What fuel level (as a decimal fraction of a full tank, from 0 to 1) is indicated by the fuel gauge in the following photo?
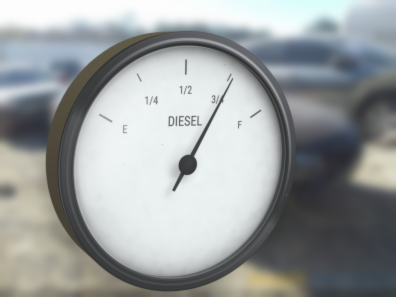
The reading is 0.75
